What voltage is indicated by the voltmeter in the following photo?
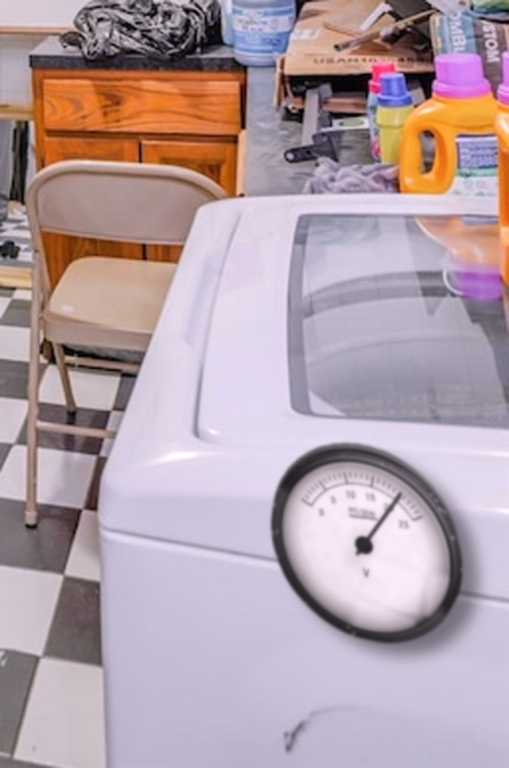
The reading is 20 V
